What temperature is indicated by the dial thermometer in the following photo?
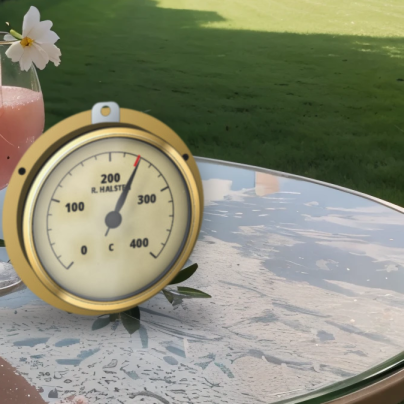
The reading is 240 °C
